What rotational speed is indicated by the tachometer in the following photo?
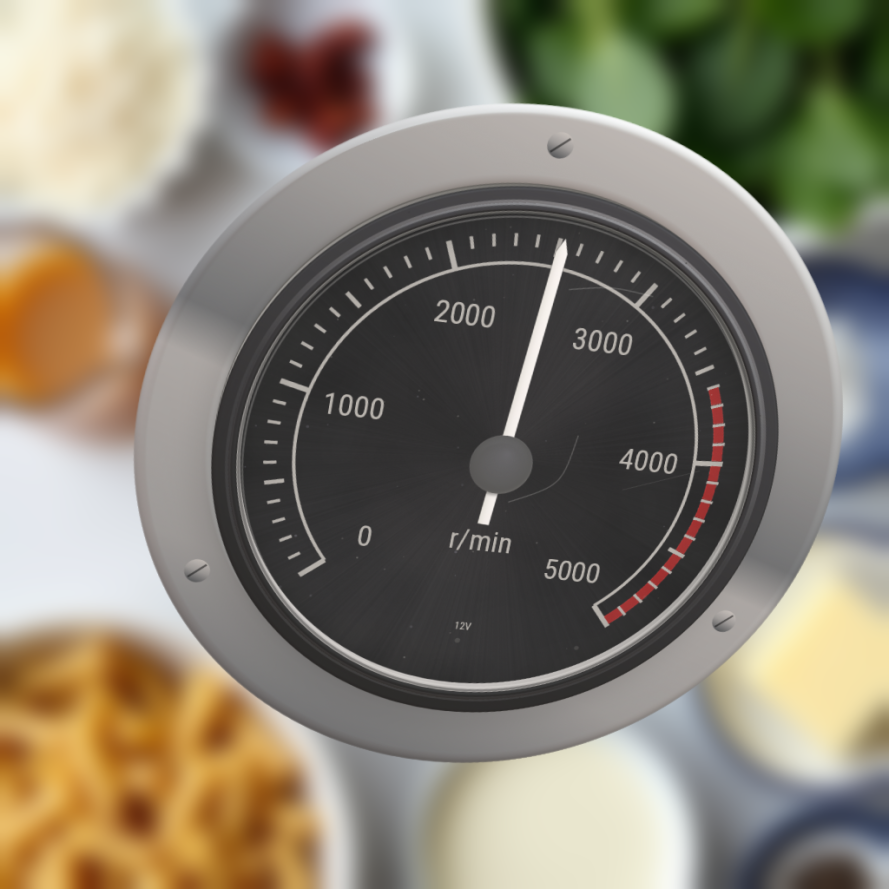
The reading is 2500 rpm
